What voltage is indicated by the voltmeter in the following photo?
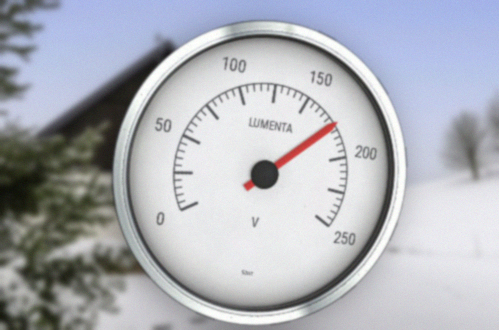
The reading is 175 V
